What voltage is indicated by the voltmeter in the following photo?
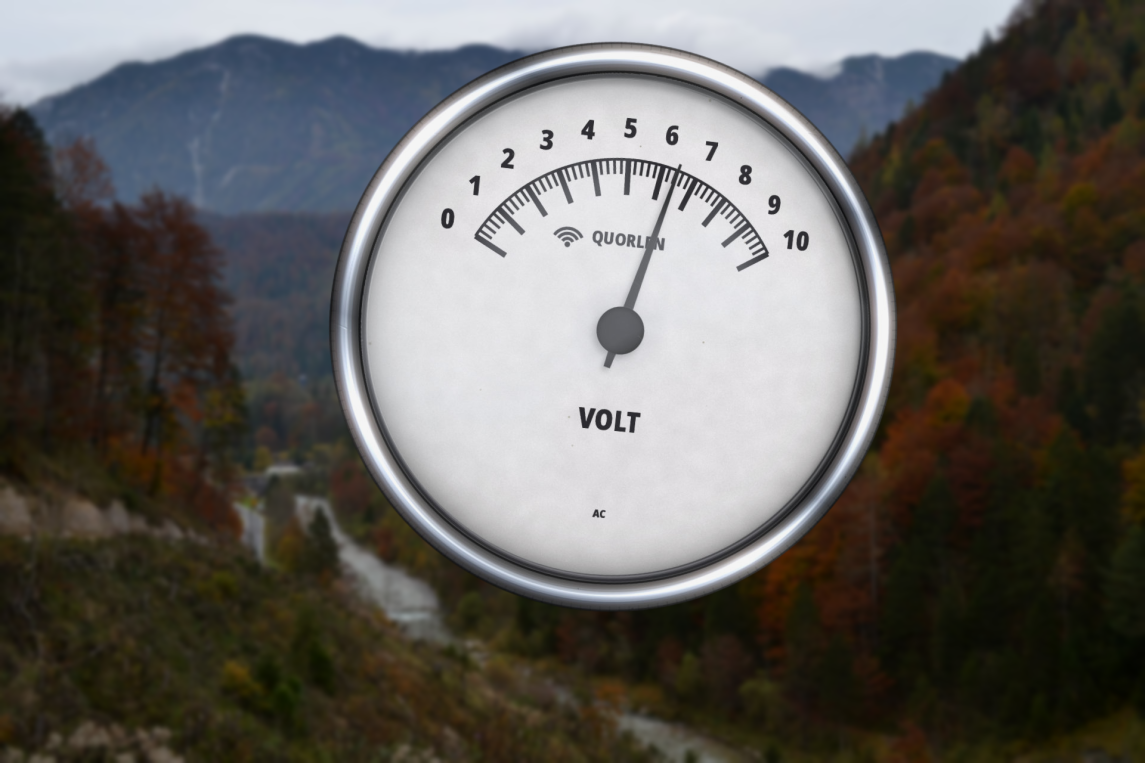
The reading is 6.4 V
